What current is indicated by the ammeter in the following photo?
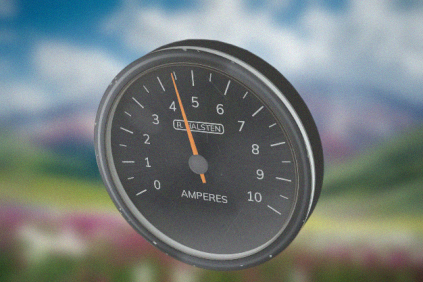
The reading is 4.5 A
